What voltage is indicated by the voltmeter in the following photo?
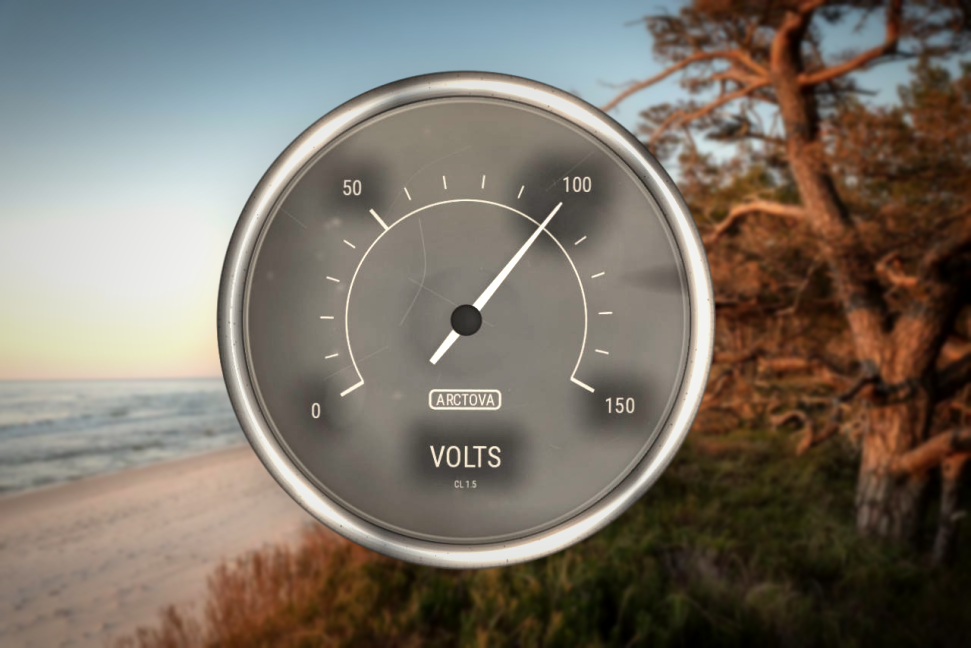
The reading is 100 V
